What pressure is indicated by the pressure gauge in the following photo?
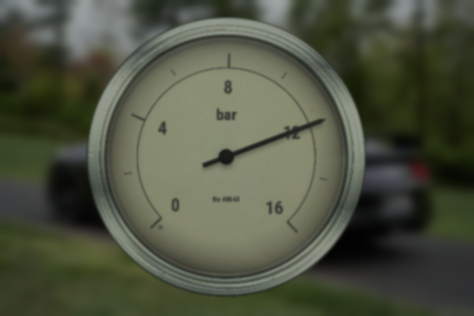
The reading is 12 bar
